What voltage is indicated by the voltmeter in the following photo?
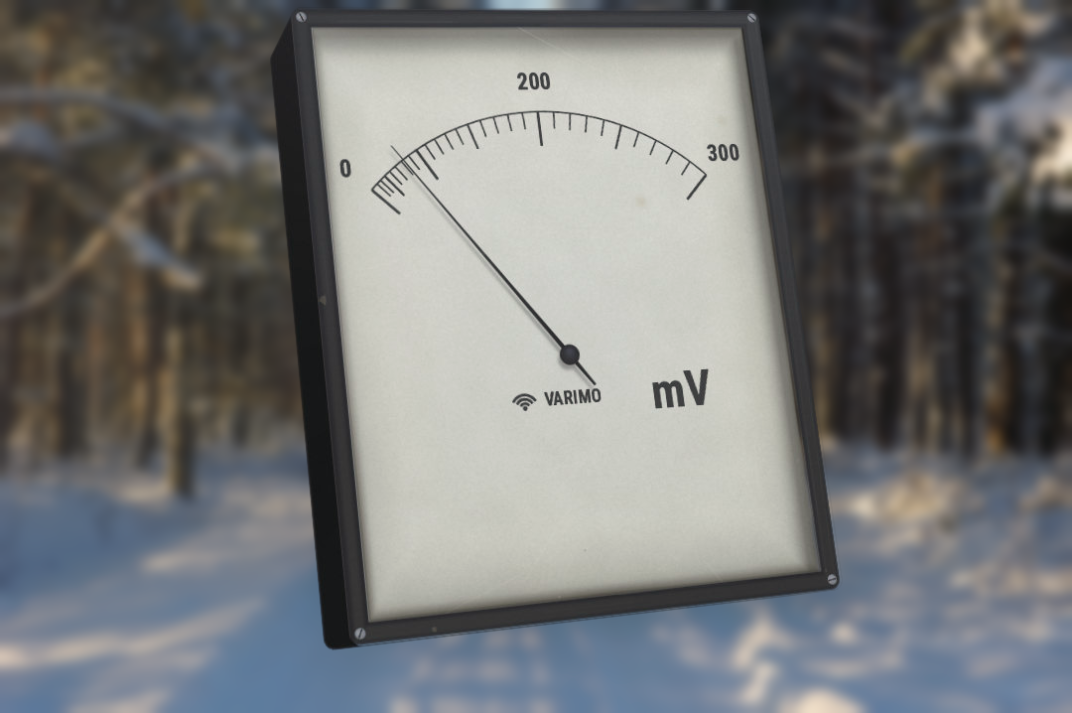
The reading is 80 mV
